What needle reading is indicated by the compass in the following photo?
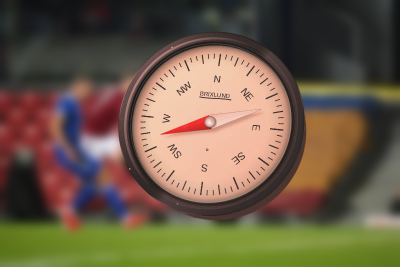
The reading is 250 °
